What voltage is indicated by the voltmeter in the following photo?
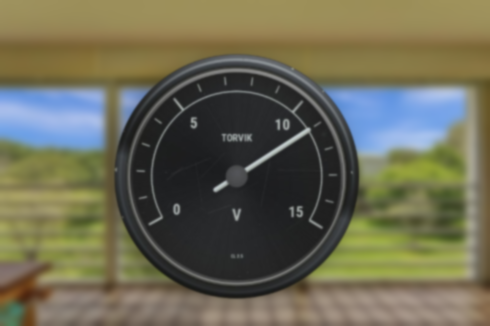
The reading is 11 V
